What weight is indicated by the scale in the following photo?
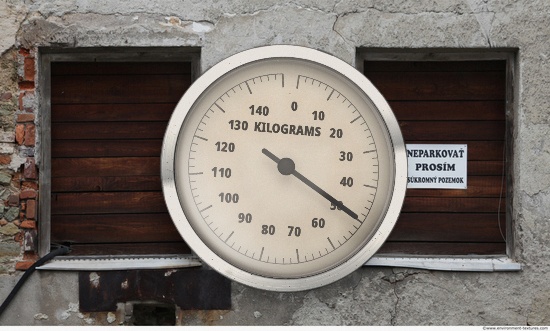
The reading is 50 kg
